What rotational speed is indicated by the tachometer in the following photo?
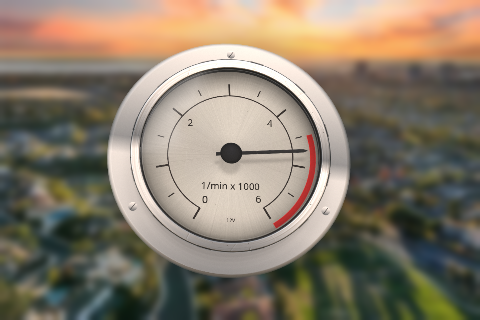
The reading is 4750 rpm
